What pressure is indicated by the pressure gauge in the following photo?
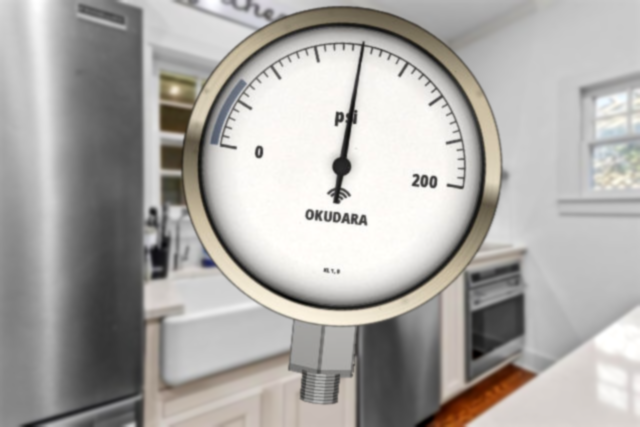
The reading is 100 psi
